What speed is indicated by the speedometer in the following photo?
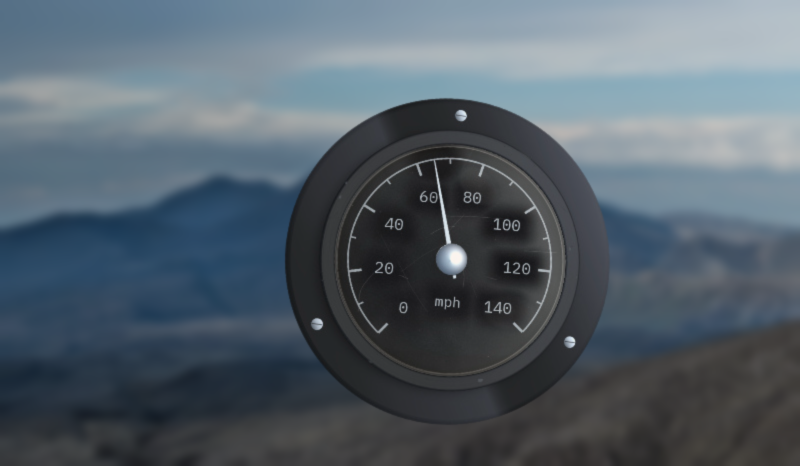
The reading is 65 mph
